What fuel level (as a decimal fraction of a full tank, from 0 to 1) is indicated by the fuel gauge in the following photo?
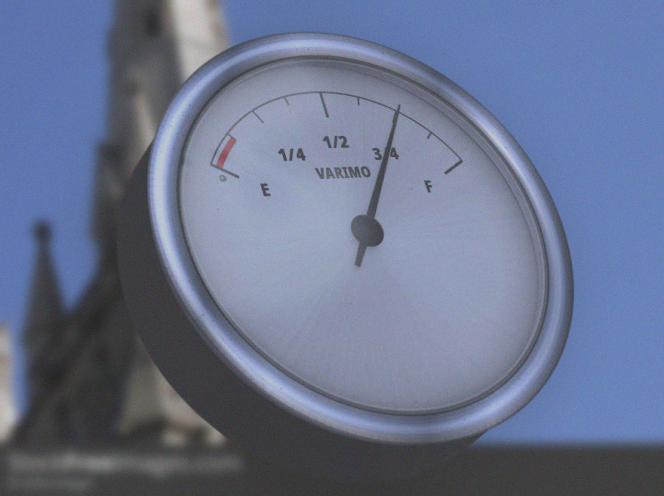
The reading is 0.75
